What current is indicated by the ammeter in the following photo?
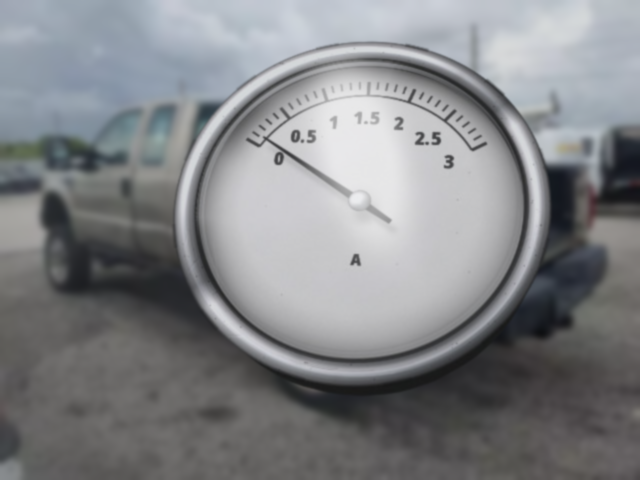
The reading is 0.1 A
